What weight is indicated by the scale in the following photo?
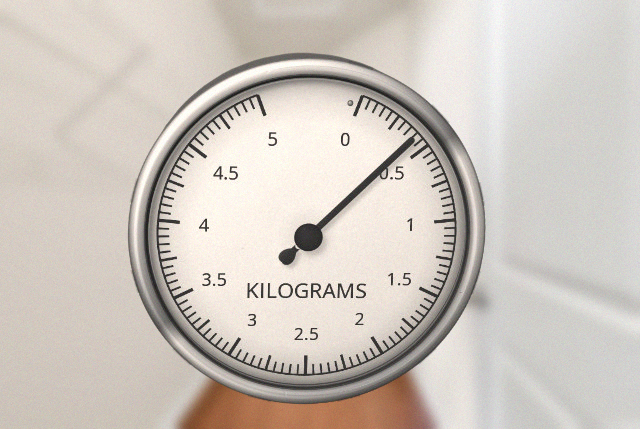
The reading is 0.4 kg
